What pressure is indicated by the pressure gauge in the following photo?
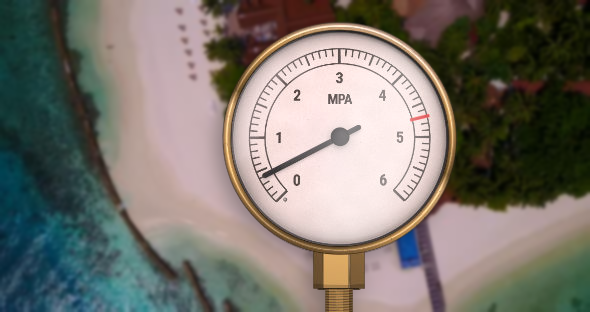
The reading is 0.4 MPa
